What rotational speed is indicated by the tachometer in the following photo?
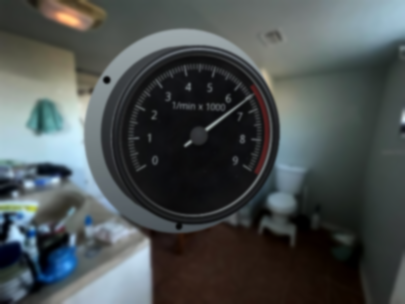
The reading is 6500 rpm
